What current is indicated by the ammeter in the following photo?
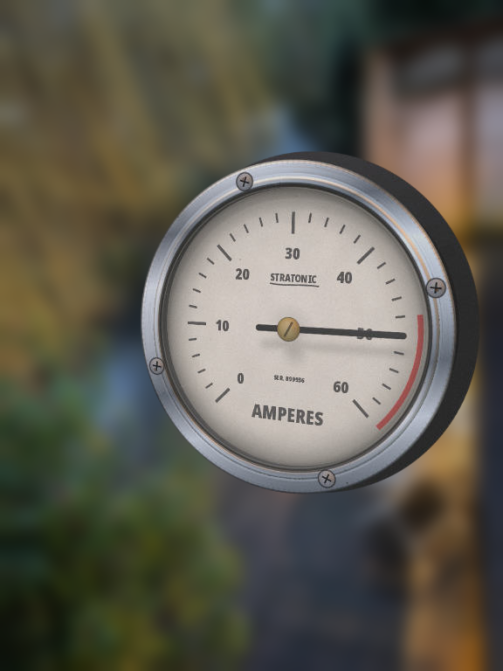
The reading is 50 A
